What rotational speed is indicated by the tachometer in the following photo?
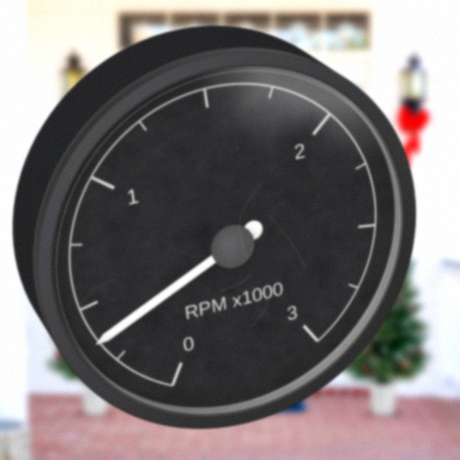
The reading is 375 rpm
